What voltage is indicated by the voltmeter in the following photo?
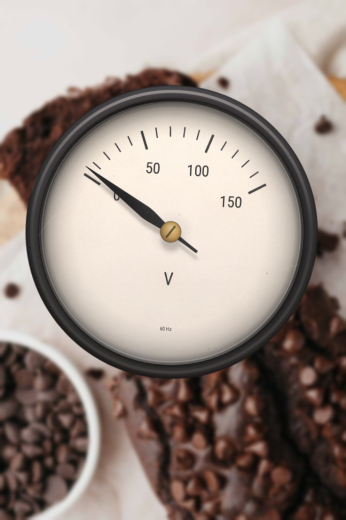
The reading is 5 V
